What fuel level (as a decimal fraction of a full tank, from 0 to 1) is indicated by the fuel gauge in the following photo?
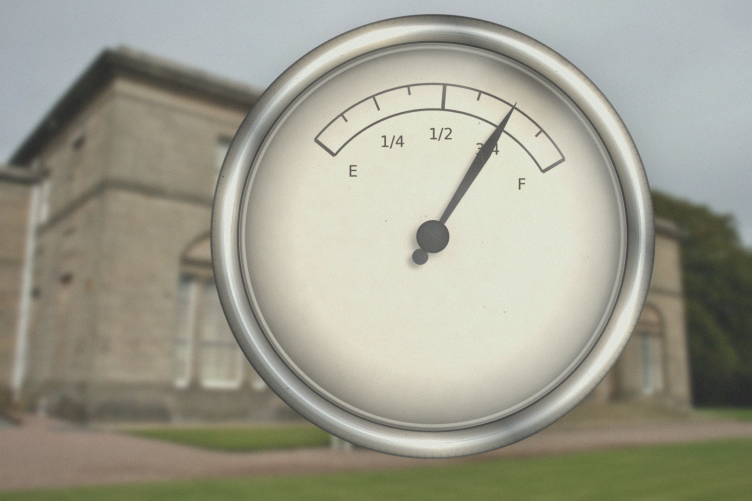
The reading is 0.75
